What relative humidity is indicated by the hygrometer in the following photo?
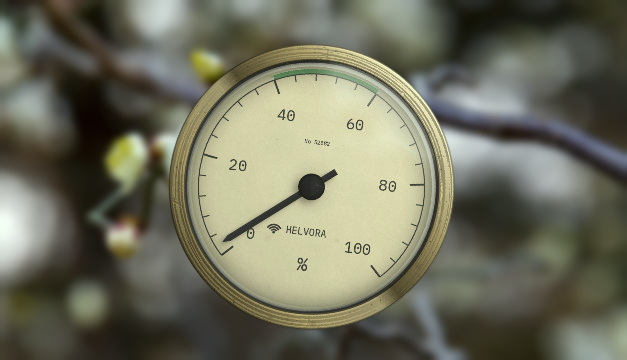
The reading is 2 %
